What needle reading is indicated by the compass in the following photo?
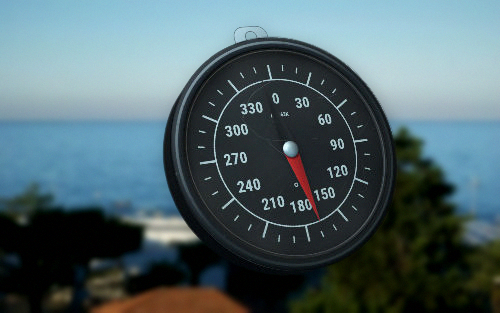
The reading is 170 °
